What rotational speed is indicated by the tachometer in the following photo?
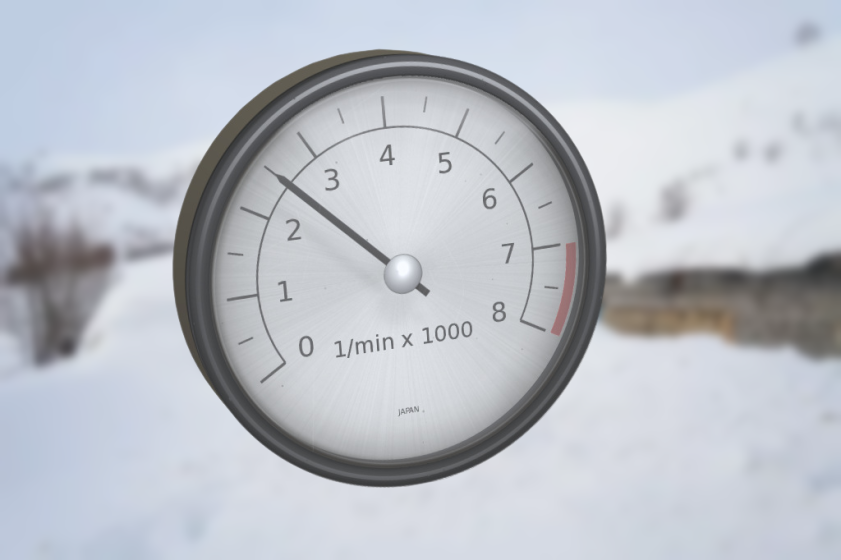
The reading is 2500 rpm
